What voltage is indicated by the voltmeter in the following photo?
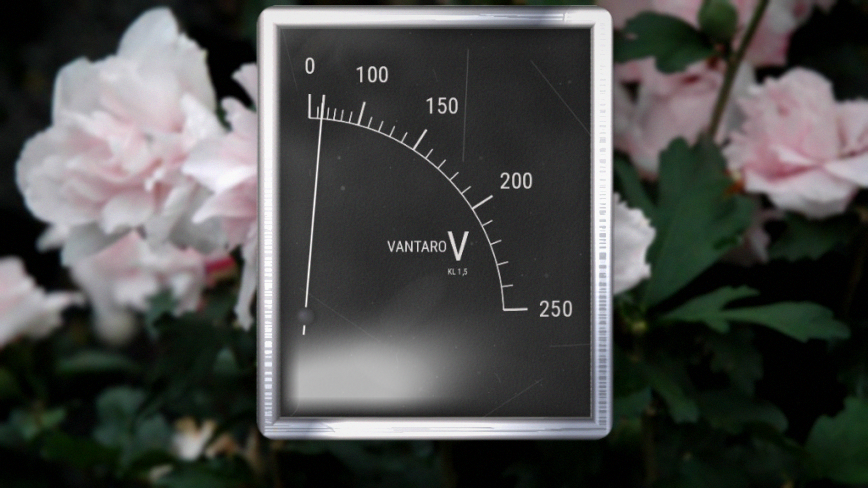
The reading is 50 V
